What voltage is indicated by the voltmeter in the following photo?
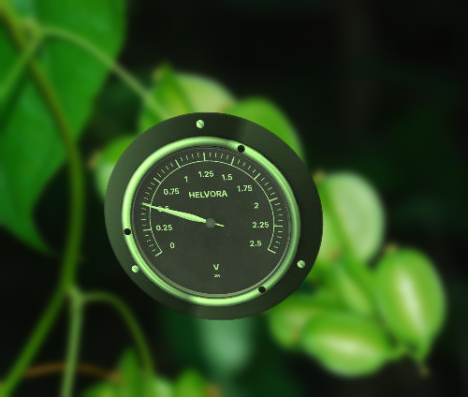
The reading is 0.5 V
